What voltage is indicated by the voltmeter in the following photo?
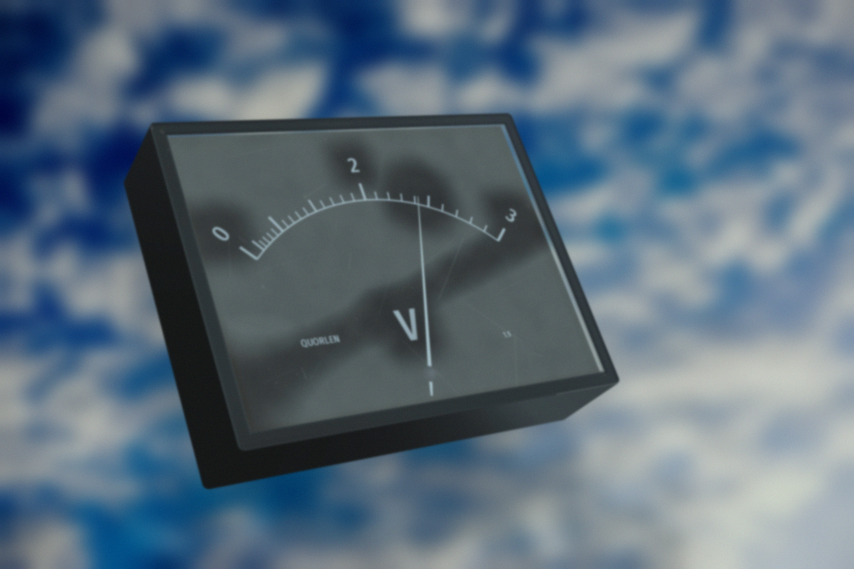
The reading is 2.4 V
